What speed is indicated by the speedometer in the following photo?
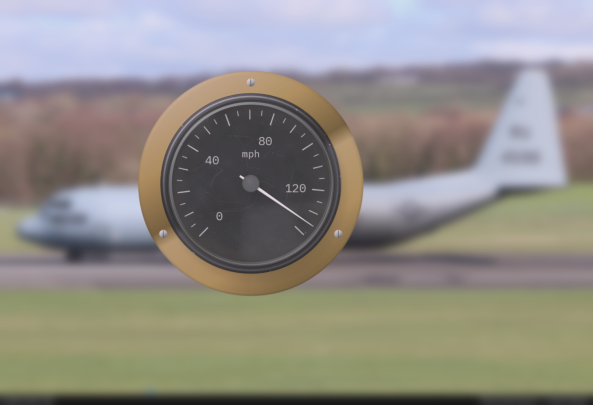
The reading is 135 mph
